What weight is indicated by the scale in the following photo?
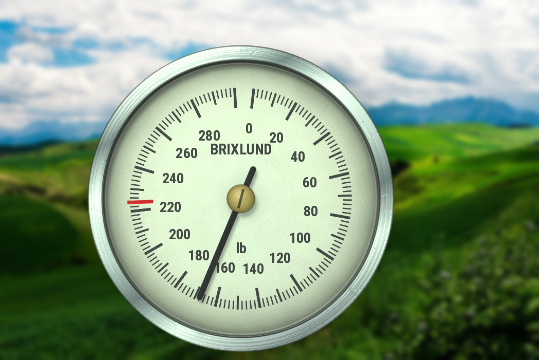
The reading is 168 lb
